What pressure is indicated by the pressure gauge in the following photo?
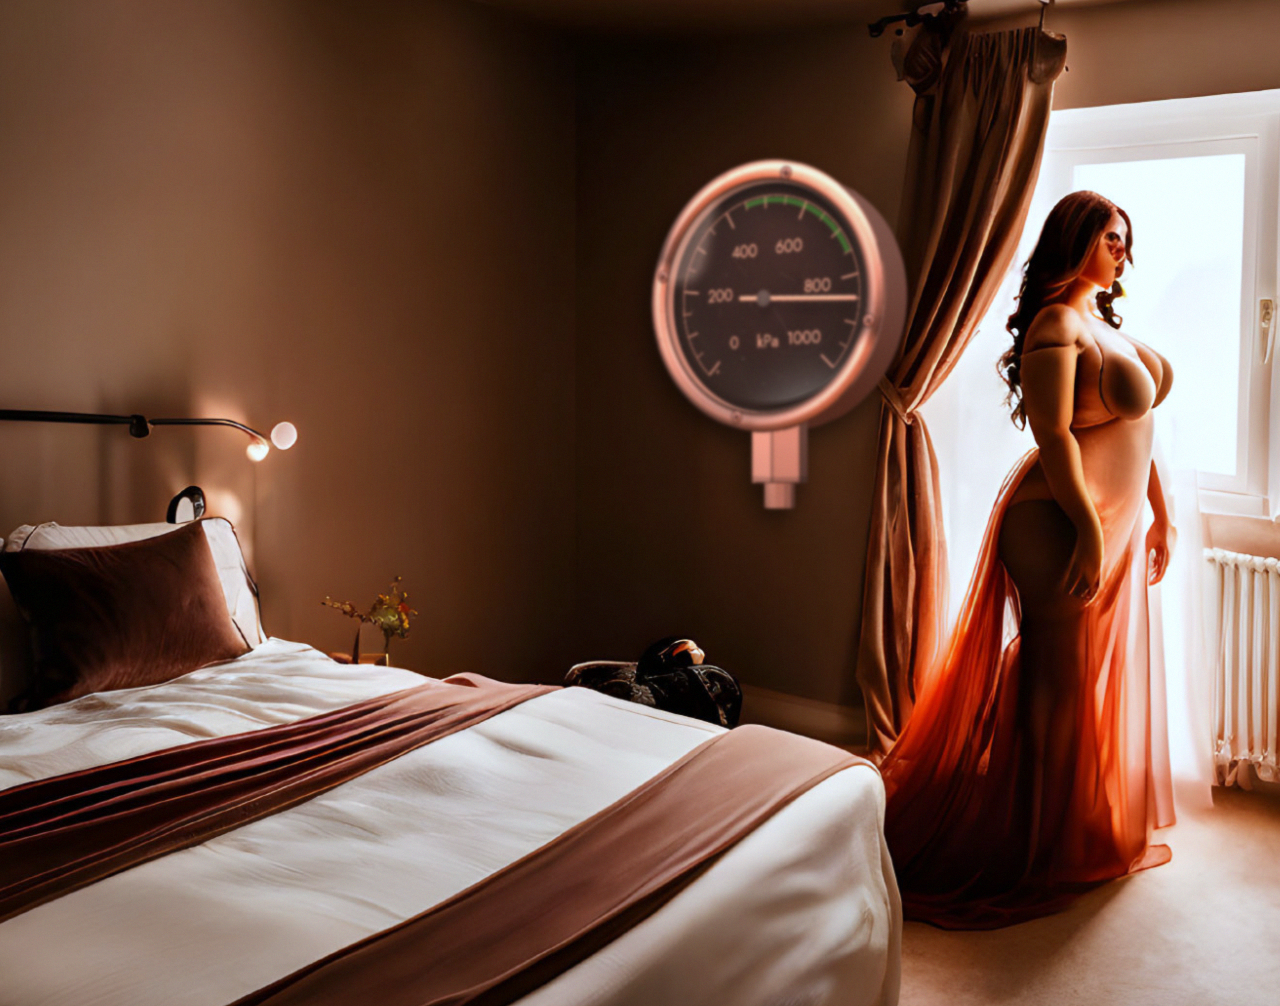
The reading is 850 kPa
